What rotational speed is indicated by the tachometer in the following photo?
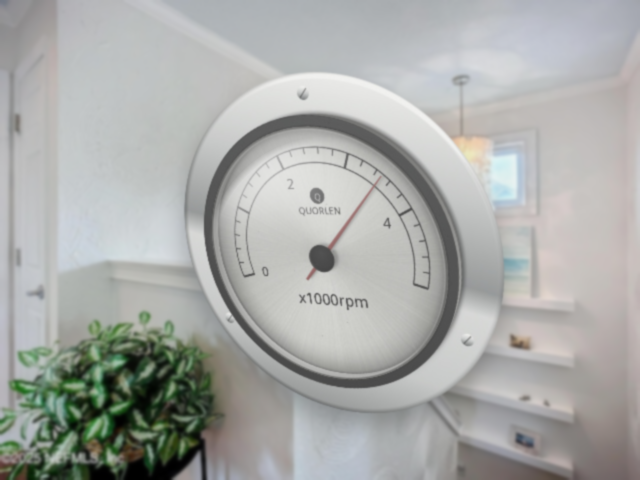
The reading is 3500 rpm
